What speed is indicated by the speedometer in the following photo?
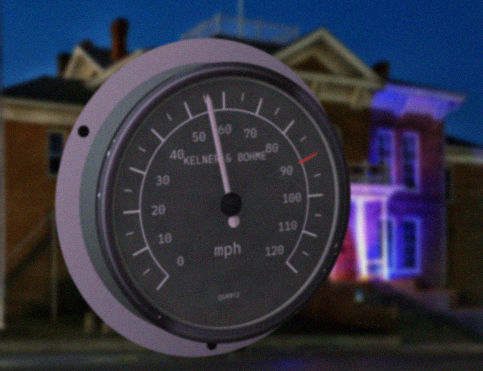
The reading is 55 mph
